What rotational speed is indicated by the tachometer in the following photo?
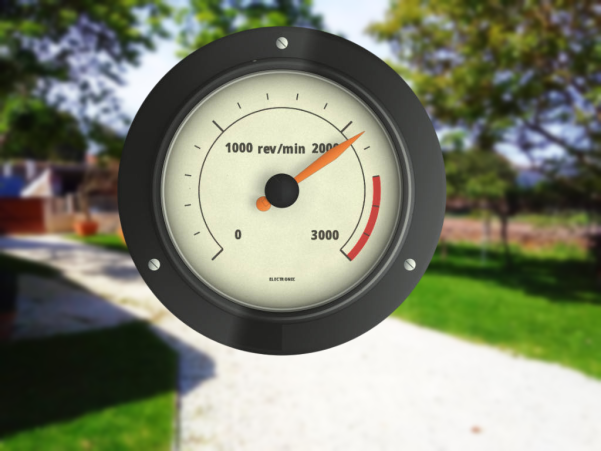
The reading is 2100 rpm
